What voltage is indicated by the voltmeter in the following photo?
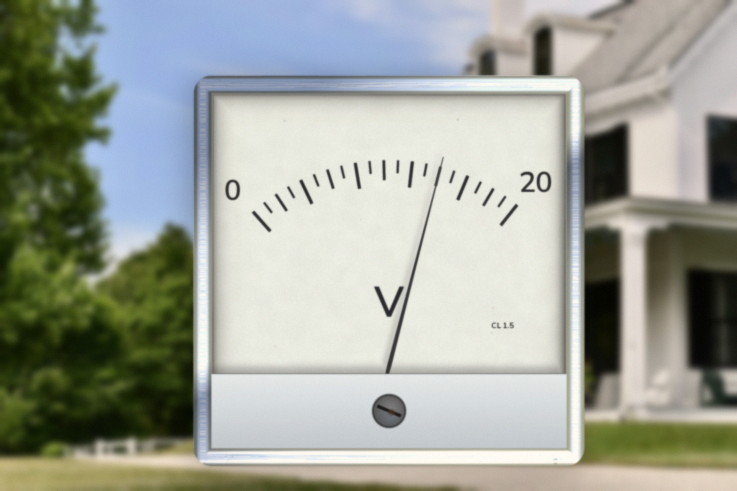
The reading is 14 V
